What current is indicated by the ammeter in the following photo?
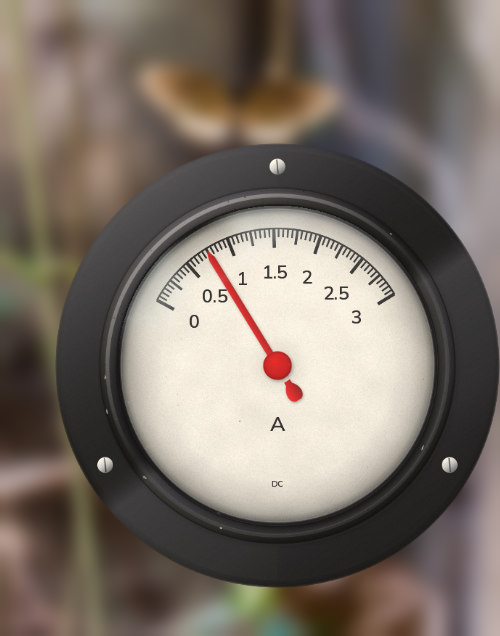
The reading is 0.75 A
